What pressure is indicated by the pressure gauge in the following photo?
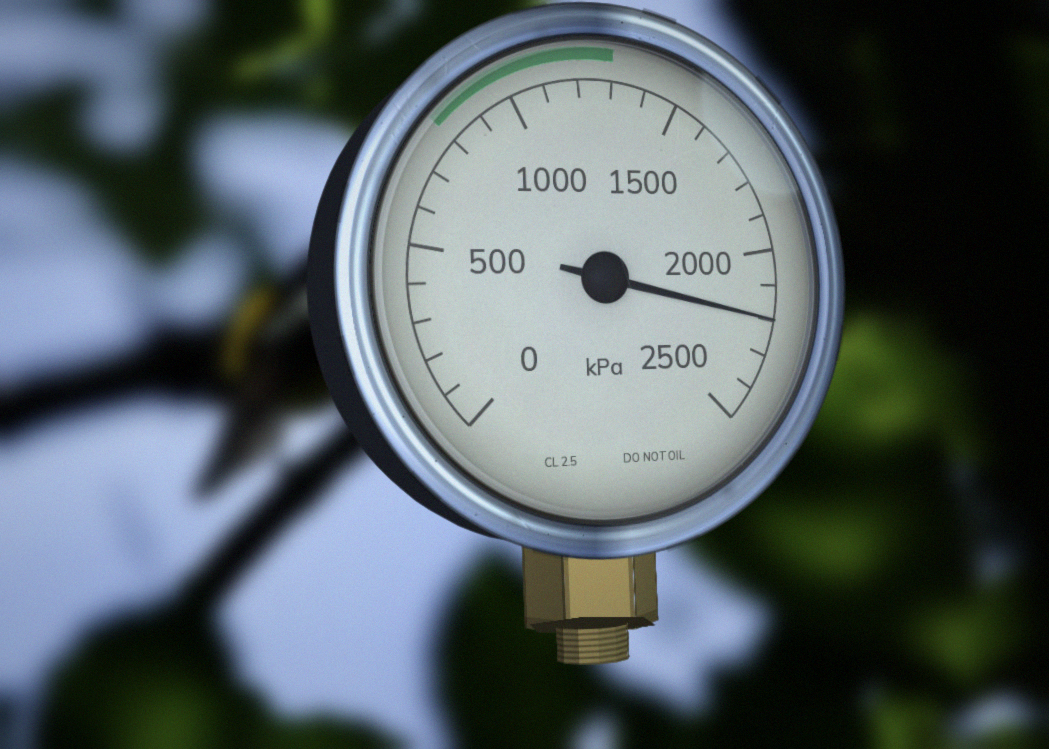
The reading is 2200 kPa
